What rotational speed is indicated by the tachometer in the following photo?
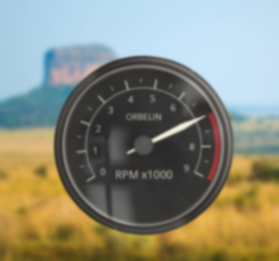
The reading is 7000 rpm
